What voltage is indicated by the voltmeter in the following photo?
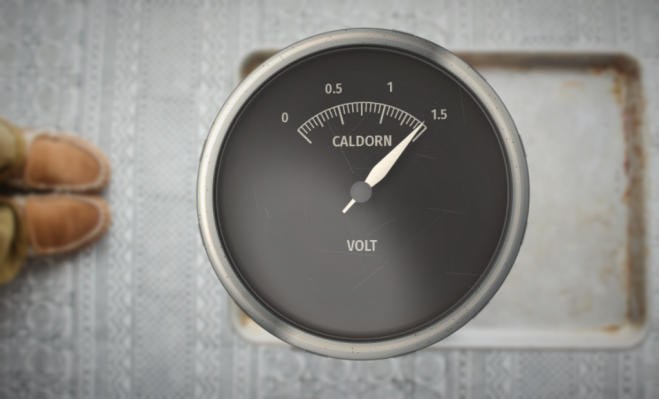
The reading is 1.45 V
